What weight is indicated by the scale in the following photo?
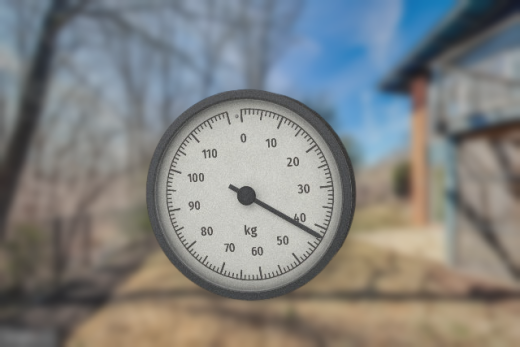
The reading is 42 kg
